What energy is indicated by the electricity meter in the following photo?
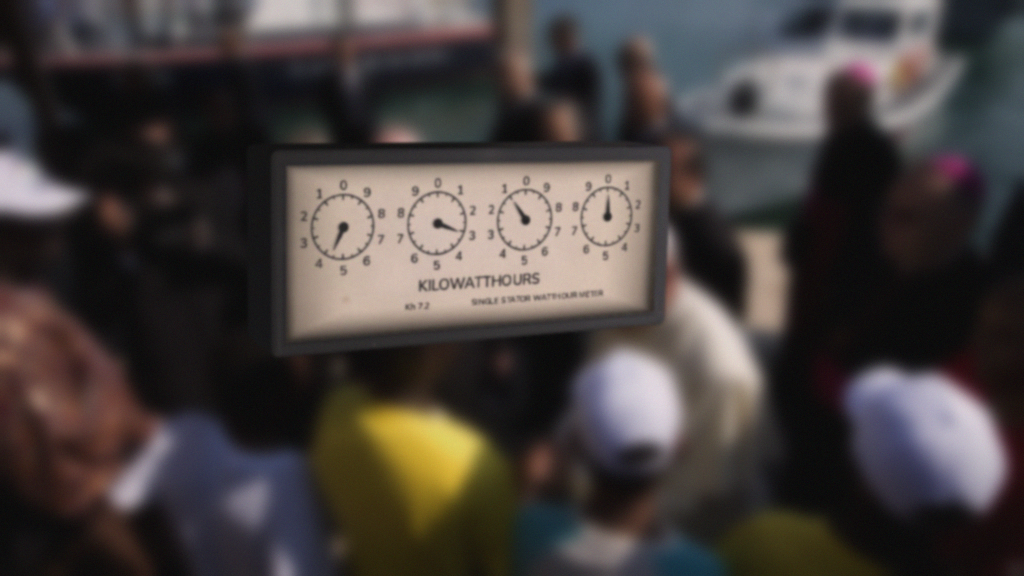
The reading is 4310 kWh
